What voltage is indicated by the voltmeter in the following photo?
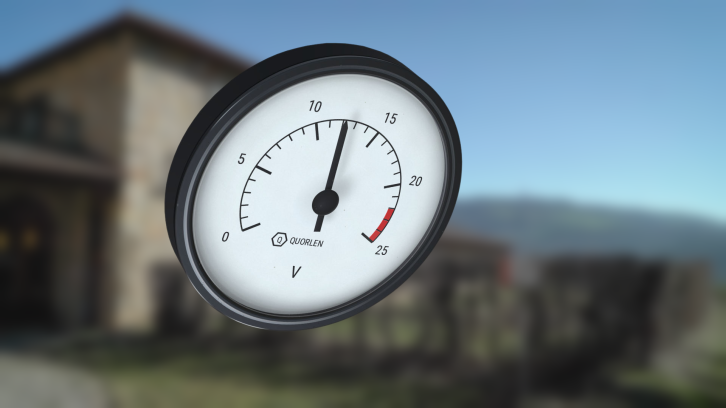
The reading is 12 V
